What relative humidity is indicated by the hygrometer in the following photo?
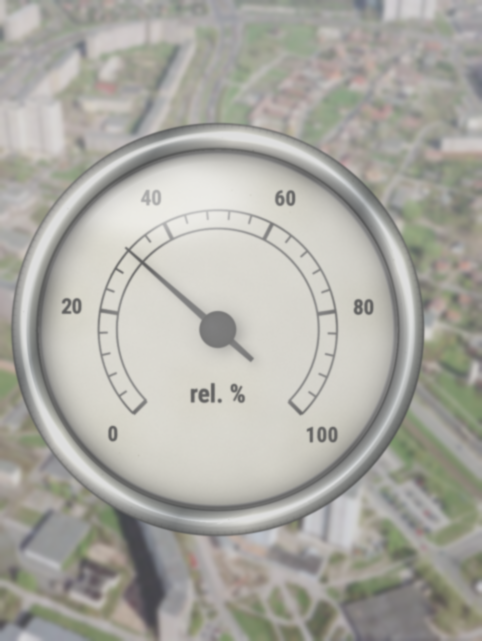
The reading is 32 %
